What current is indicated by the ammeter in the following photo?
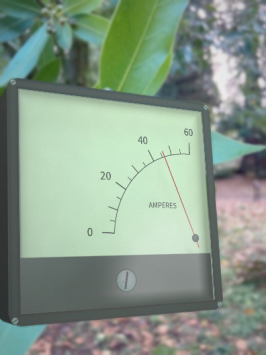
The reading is 45 A
